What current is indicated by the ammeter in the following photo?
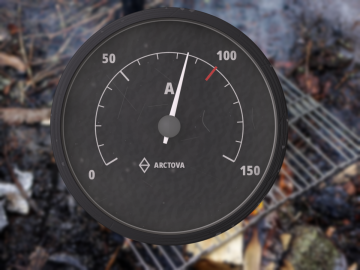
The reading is 85 A
